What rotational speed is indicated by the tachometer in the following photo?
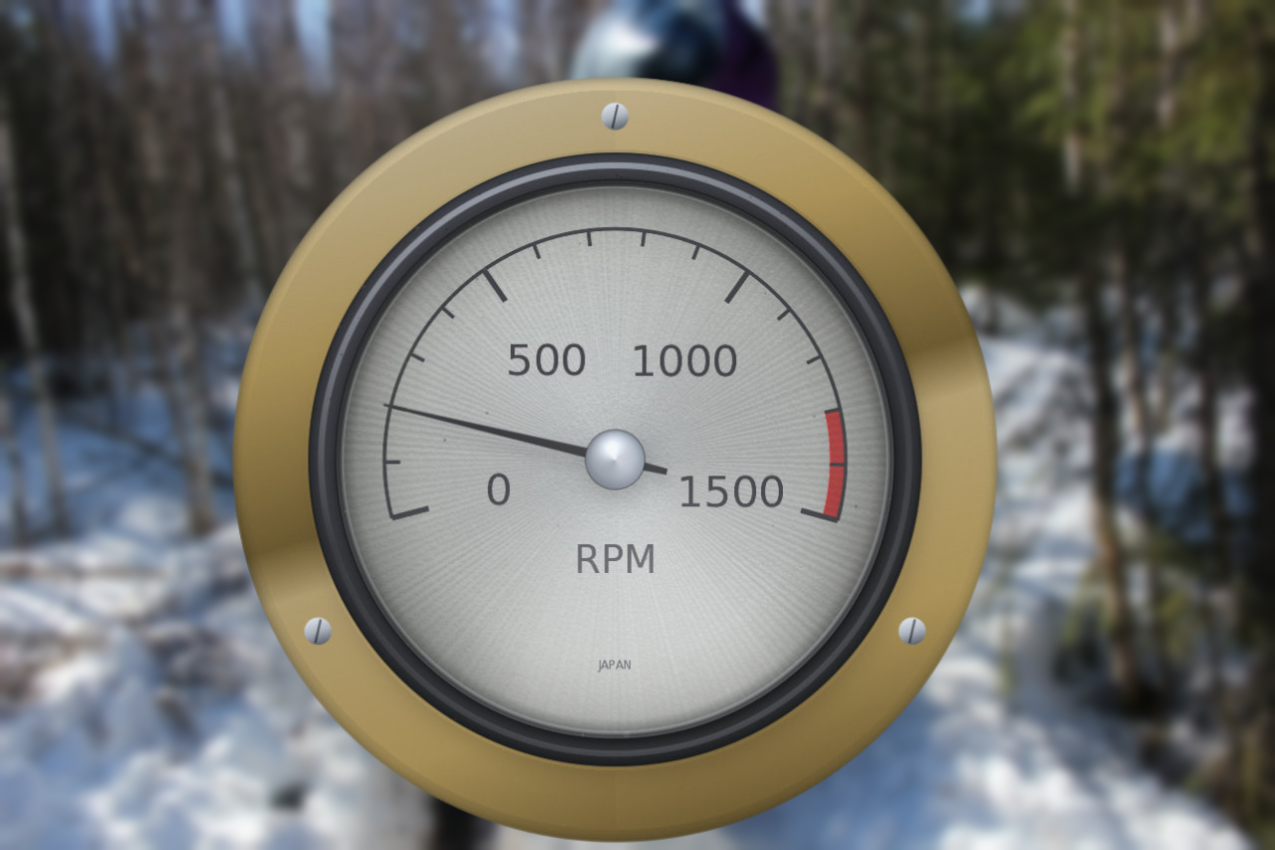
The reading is 200 rpm
